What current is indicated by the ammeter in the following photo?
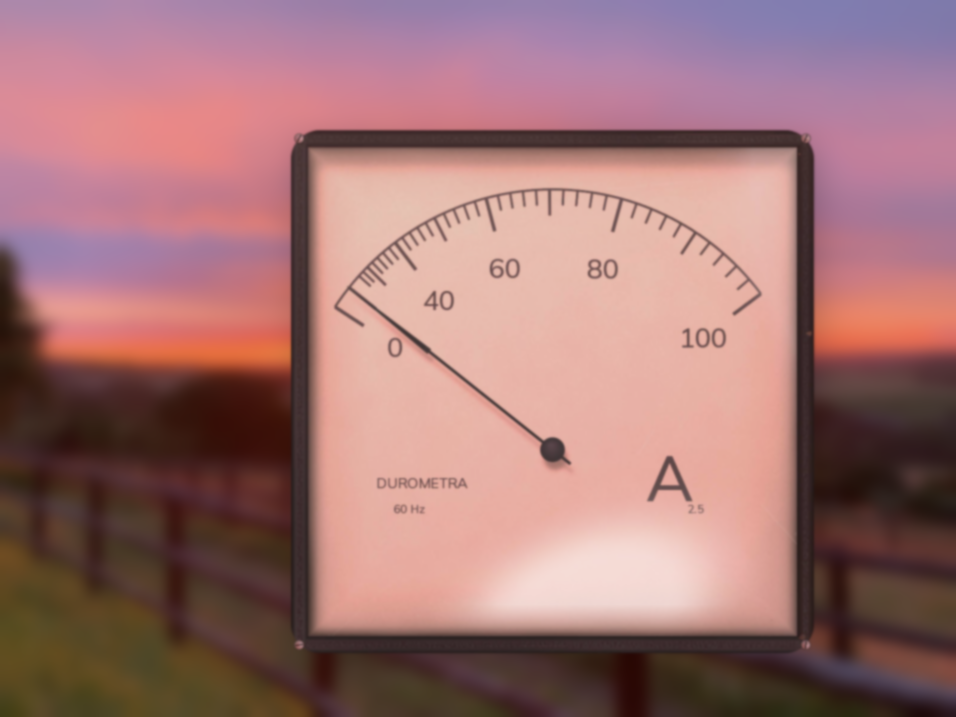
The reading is 20 A
